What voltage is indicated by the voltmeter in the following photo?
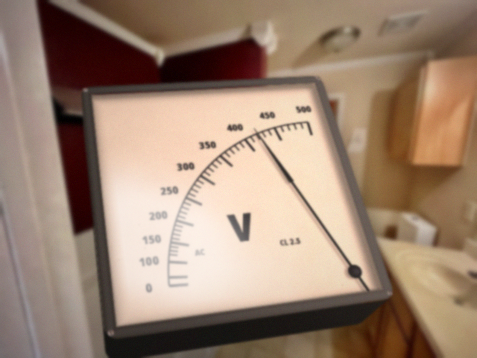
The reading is 420 V
